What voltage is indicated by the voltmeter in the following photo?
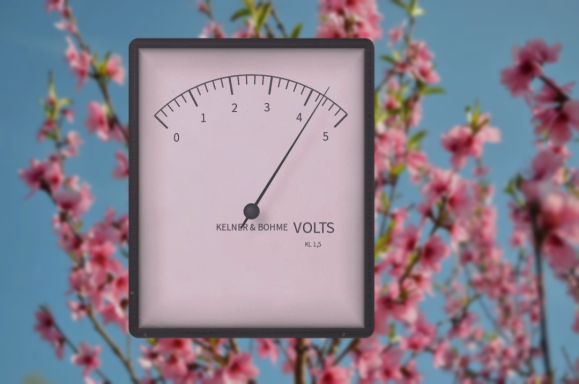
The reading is 4.3 V
